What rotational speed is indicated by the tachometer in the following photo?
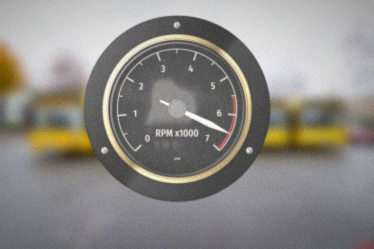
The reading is 6500 rpm
